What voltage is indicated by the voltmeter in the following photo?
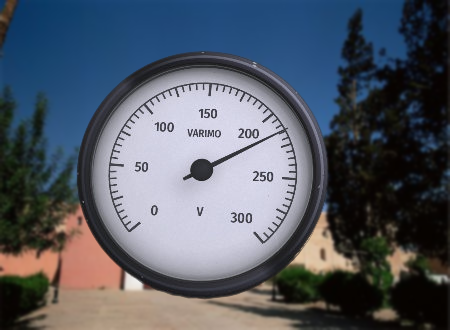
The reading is 215 V
